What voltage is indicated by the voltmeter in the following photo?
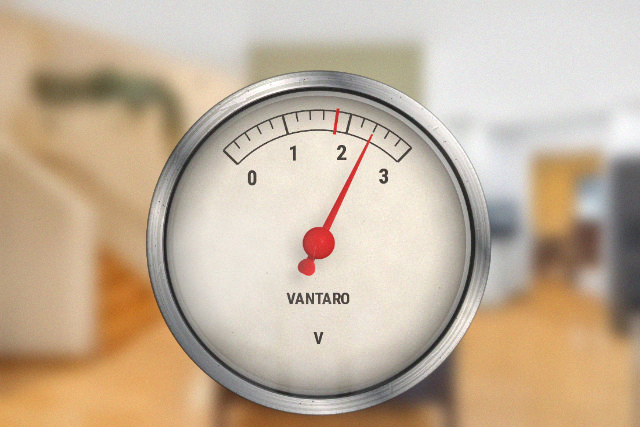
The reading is 2.4 V
